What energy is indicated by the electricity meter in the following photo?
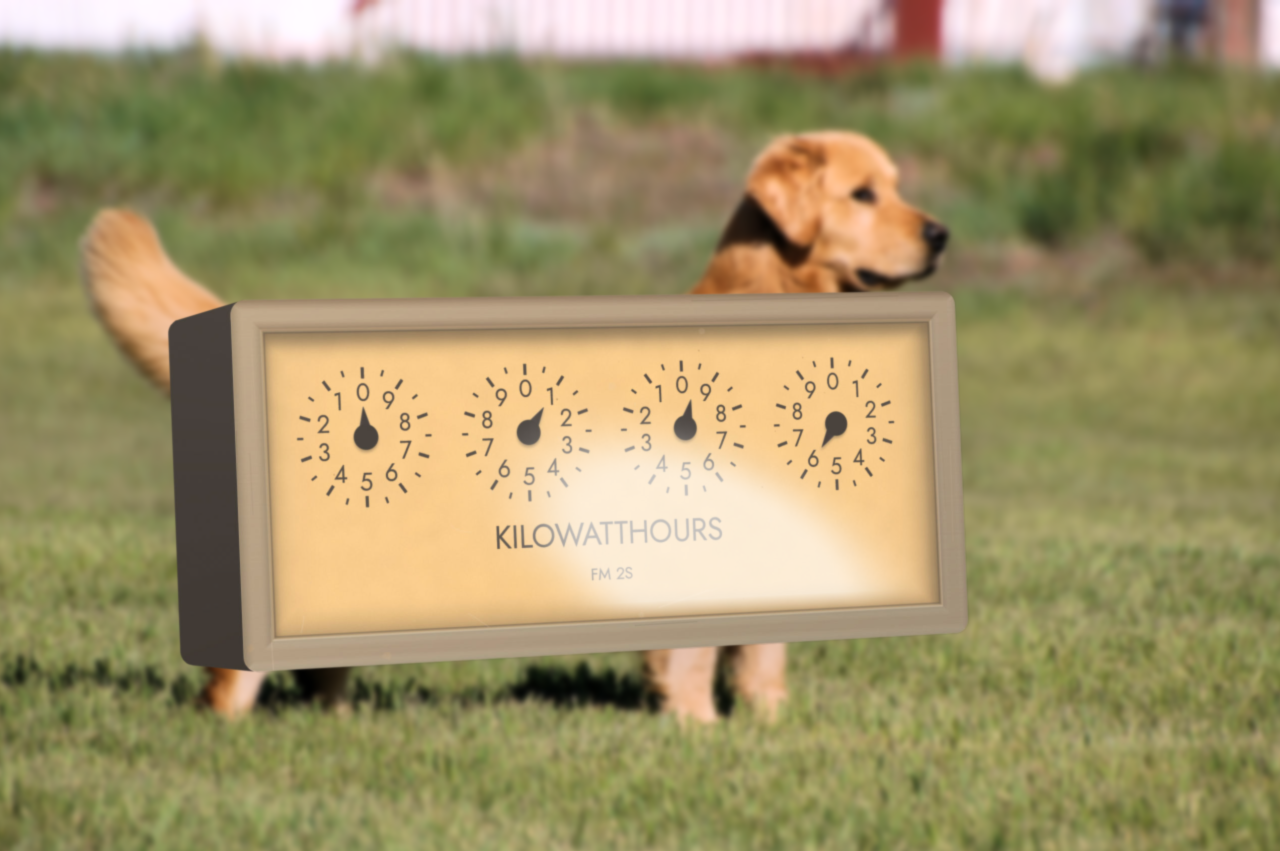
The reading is 96 kWh
